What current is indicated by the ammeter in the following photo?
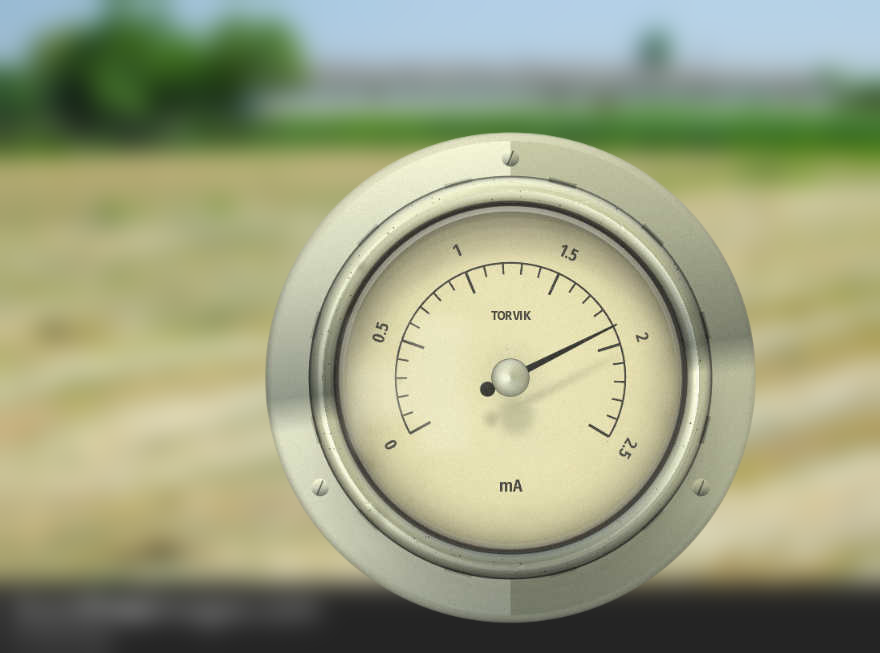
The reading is 1.9 mA
